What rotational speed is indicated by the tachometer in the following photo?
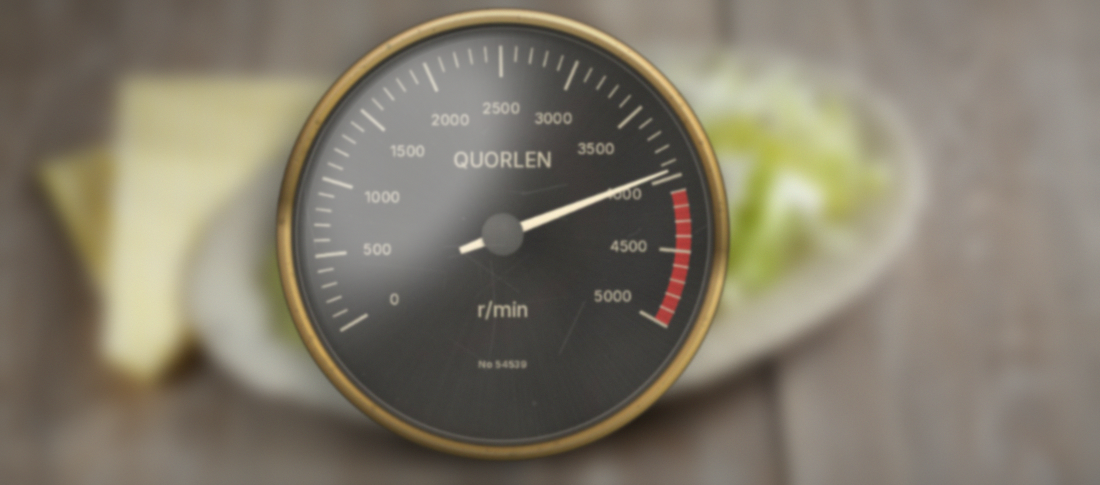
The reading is 3950 rpm
